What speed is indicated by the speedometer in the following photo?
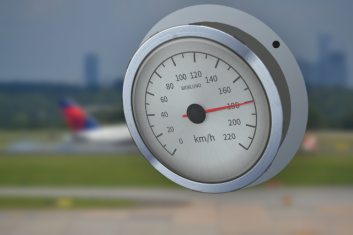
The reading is 180 km/h
